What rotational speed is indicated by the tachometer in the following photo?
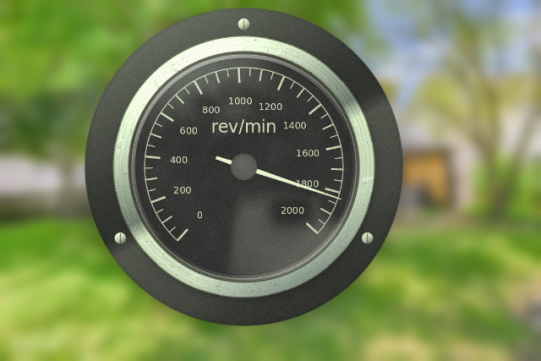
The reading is 1825 rpm
